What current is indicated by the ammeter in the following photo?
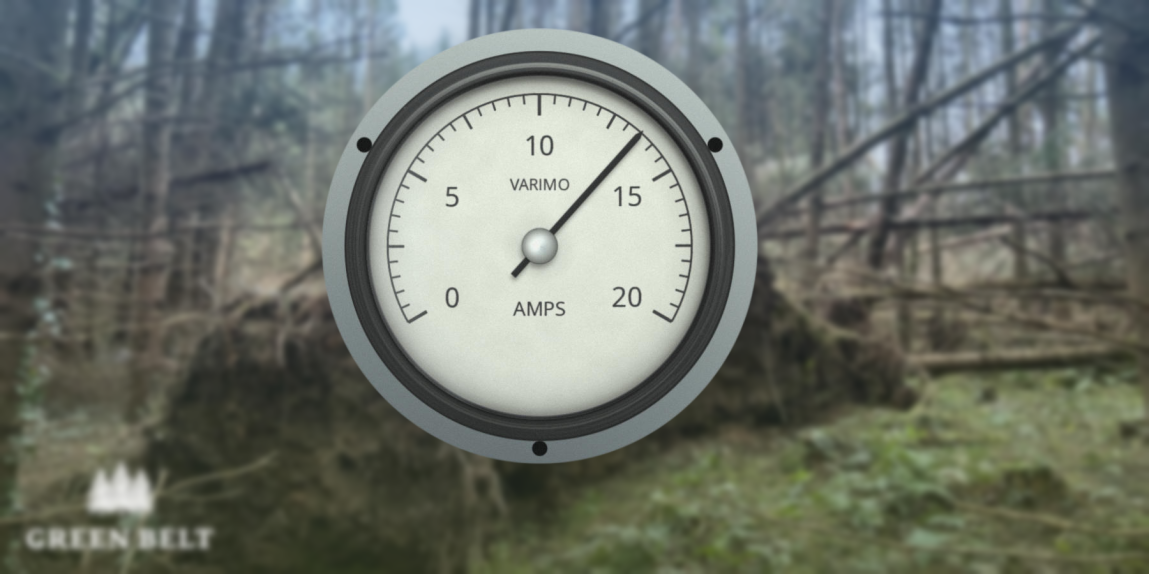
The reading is 13.5 A
